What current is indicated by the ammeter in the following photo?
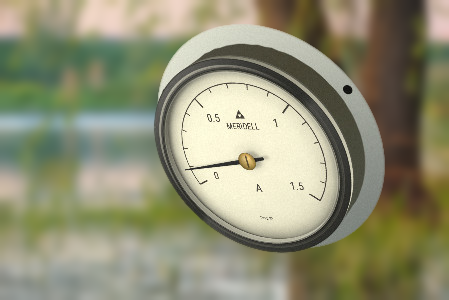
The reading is 0.1 A
